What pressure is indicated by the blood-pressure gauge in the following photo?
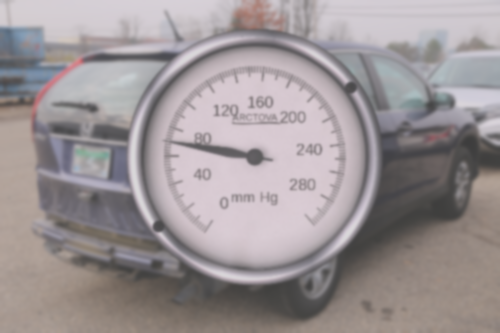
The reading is 70 mmHg
